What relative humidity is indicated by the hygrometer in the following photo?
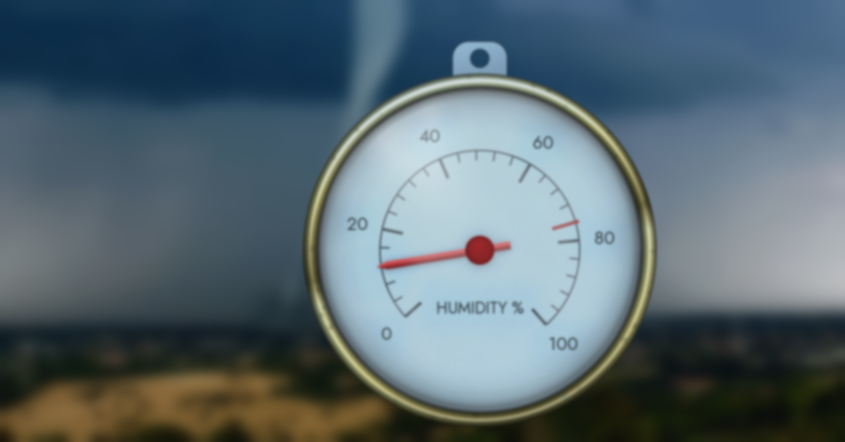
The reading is 12 %
